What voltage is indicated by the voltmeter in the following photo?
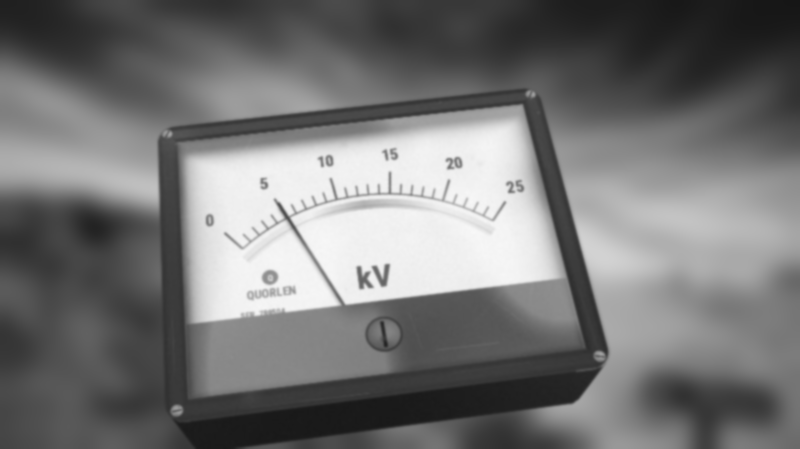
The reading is 5 kV
